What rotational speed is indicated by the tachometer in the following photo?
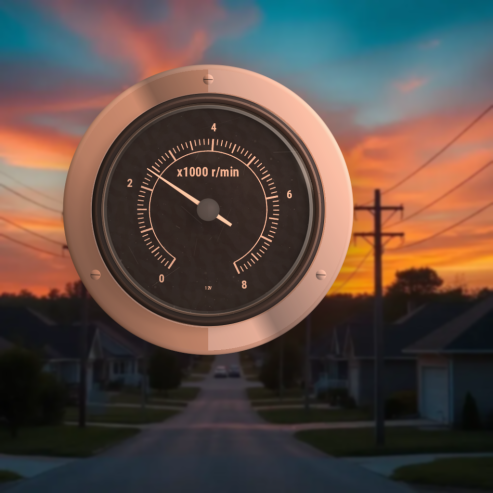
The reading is 2400 rpm
